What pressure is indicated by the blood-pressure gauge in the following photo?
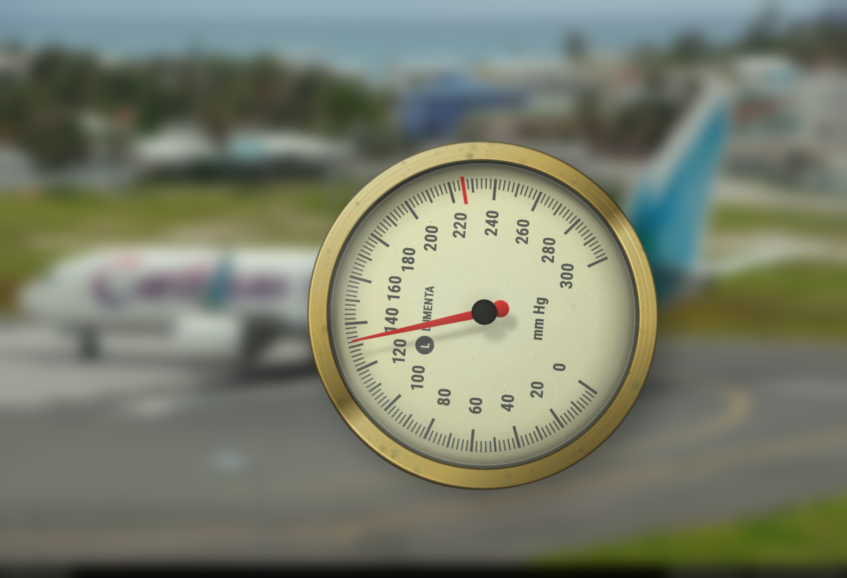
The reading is 132 mmHg
